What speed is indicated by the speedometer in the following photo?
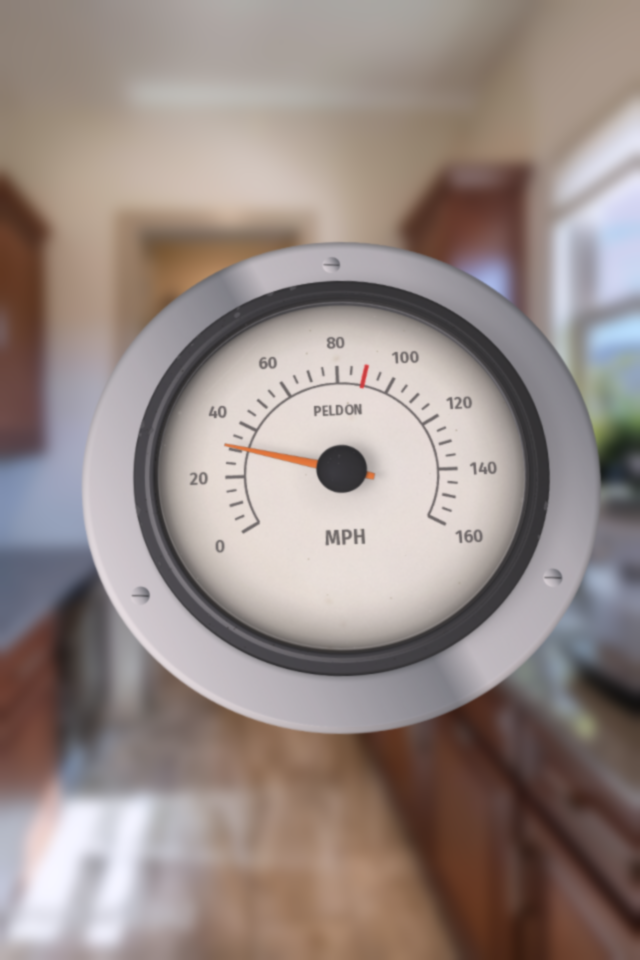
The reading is 30 mph
